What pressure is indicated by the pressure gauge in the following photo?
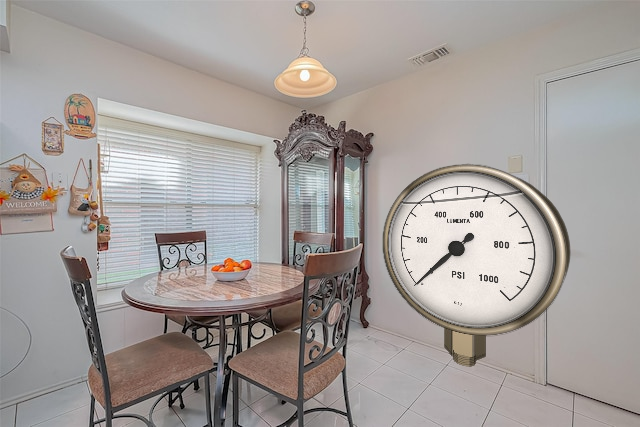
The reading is 0 psi
